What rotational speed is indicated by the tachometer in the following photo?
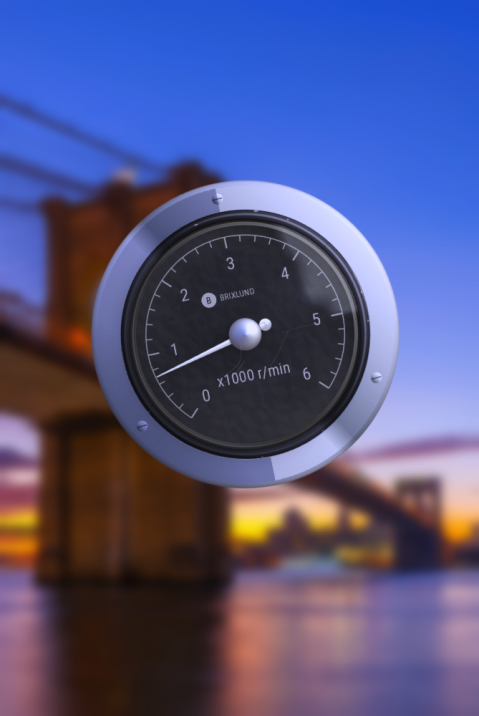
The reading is 700 rpm
